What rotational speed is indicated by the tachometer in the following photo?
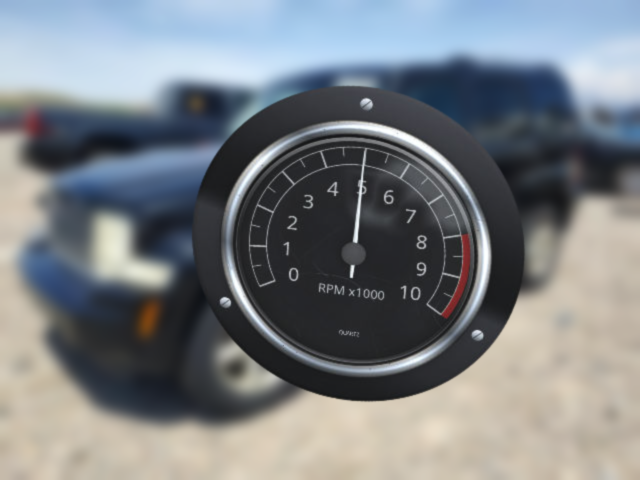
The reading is 5000 rpm
